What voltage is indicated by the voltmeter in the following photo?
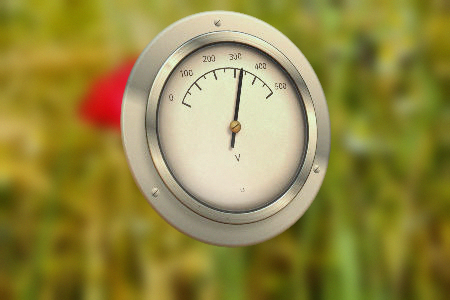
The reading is 325 V
